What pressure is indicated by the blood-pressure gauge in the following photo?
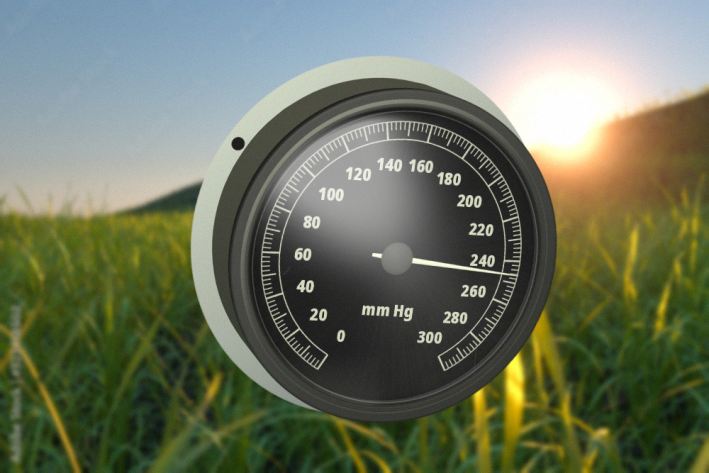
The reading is 246 mmHg
